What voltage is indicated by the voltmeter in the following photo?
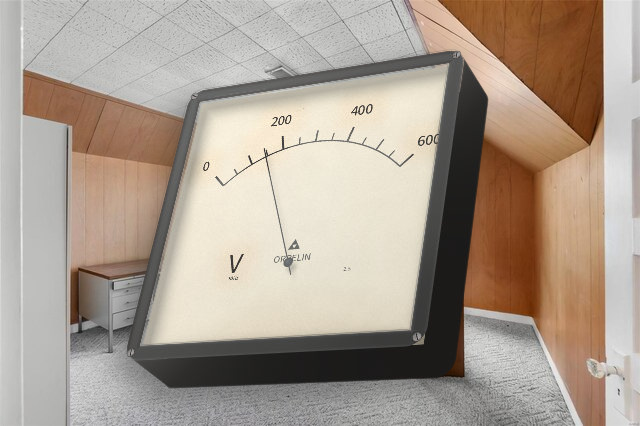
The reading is 150 V
